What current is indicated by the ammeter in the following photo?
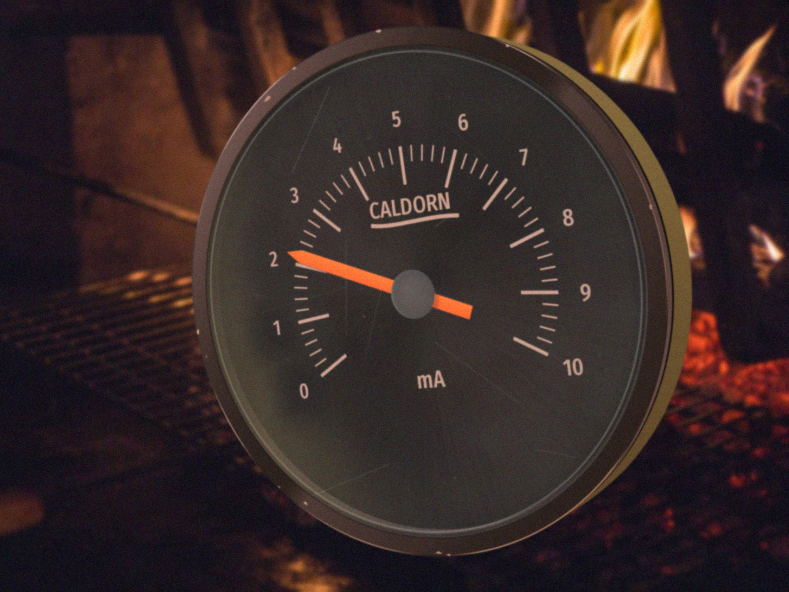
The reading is 2.2 mA
